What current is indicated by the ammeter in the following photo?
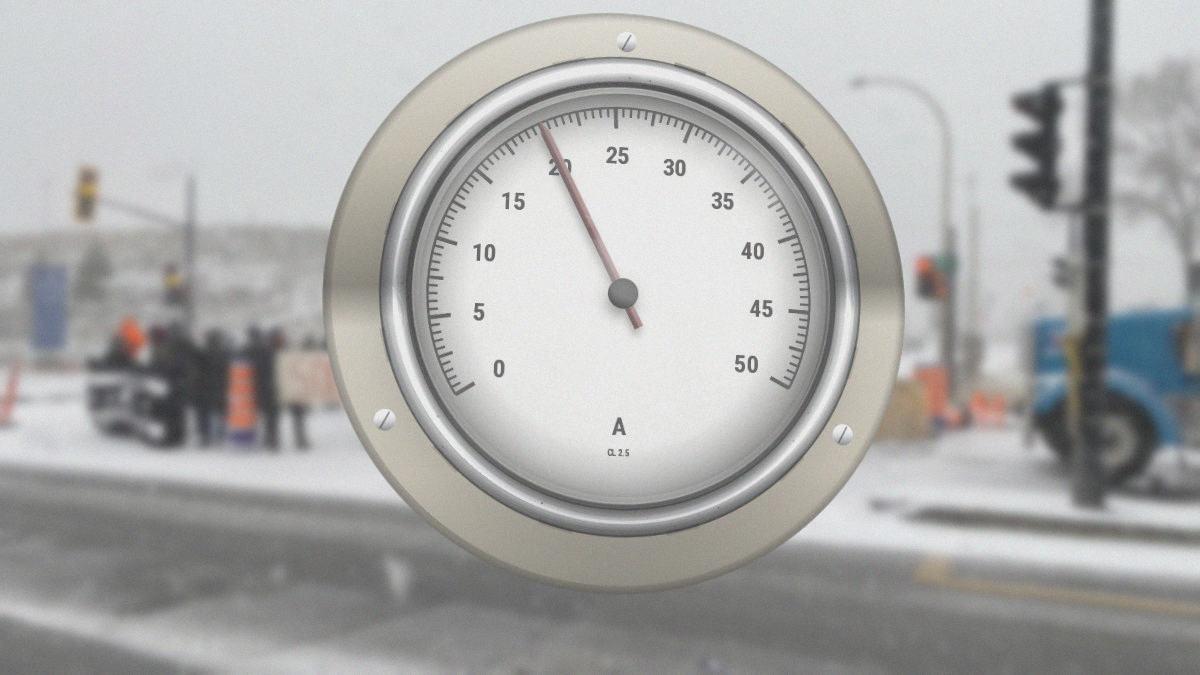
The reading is 20 A
